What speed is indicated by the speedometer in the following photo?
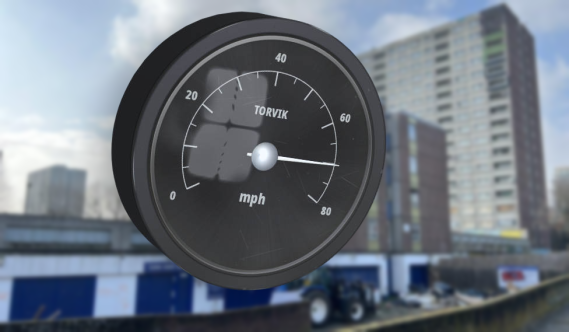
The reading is 70 mph
